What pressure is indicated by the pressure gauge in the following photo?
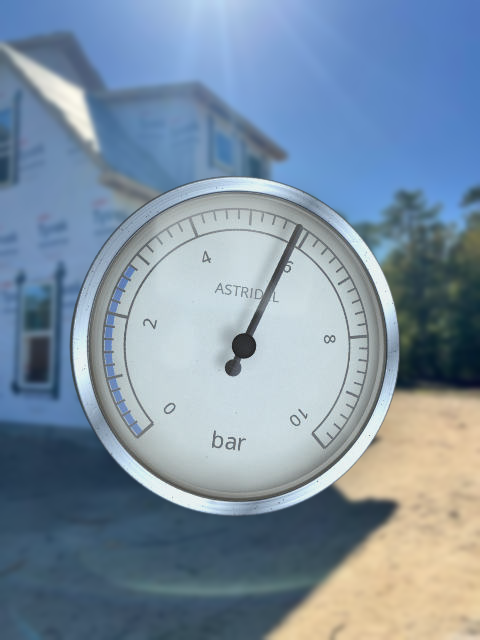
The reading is 5.8 bar
